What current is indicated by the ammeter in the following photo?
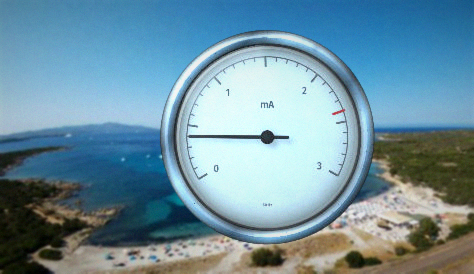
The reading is 0.4 mA
